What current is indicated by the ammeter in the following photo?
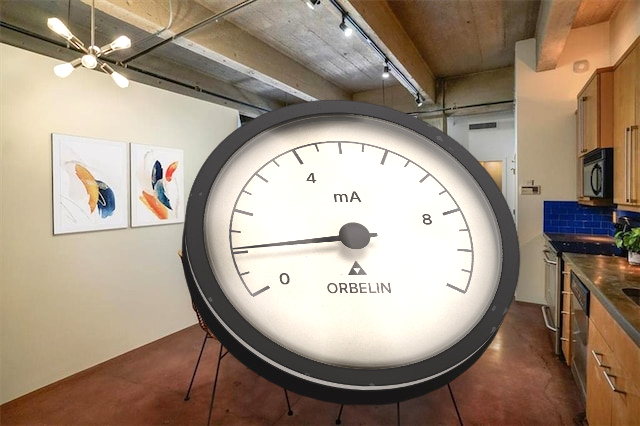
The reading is 1 mA
